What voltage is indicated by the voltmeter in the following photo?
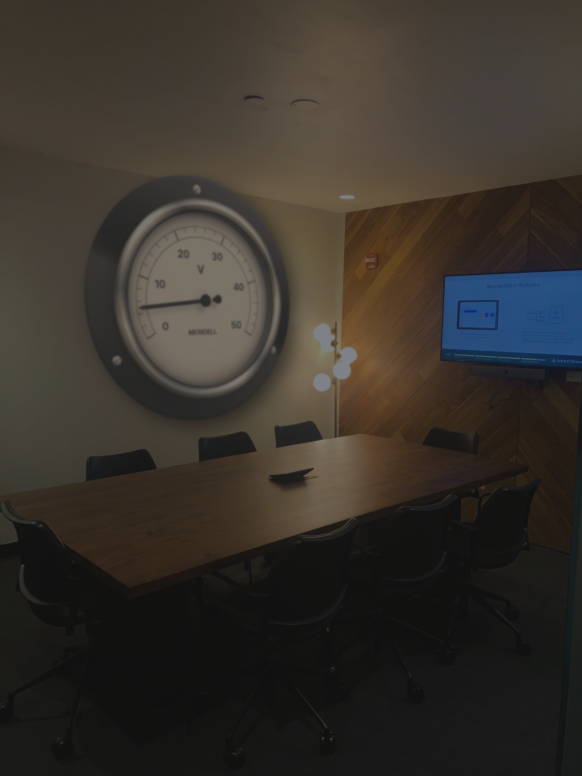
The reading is 5 V
